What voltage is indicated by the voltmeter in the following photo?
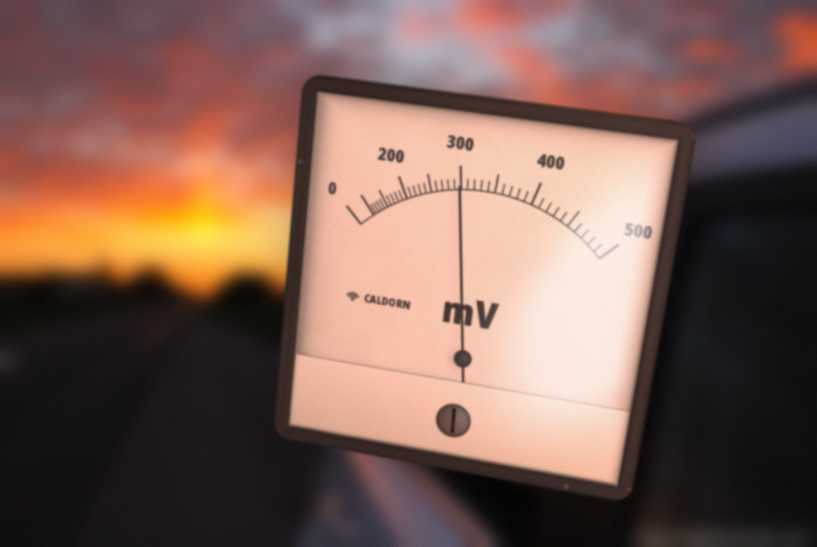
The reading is 300 mV
